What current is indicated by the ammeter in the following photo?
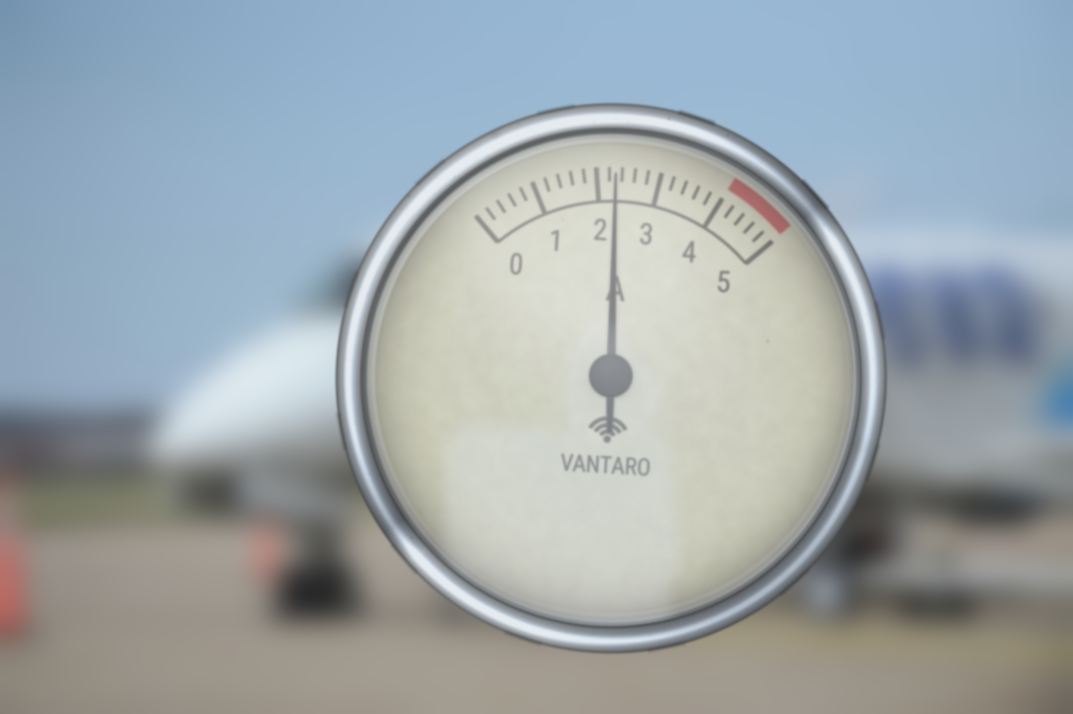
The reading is 2.3 A
